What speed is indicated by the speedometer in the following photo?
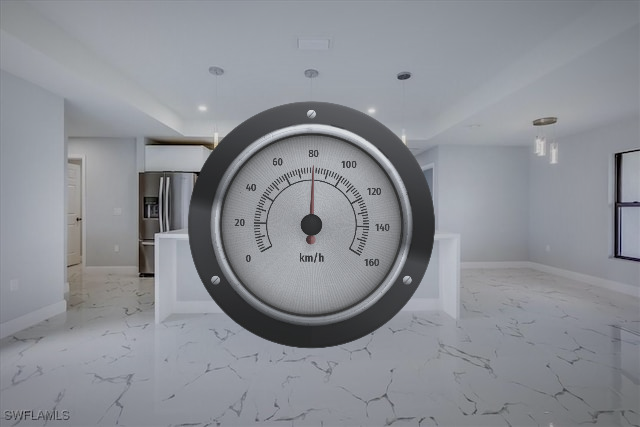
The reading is 80 km/h
